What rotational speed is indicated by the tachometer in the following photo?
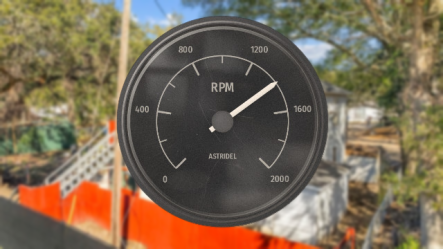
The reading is 1400 rpm
